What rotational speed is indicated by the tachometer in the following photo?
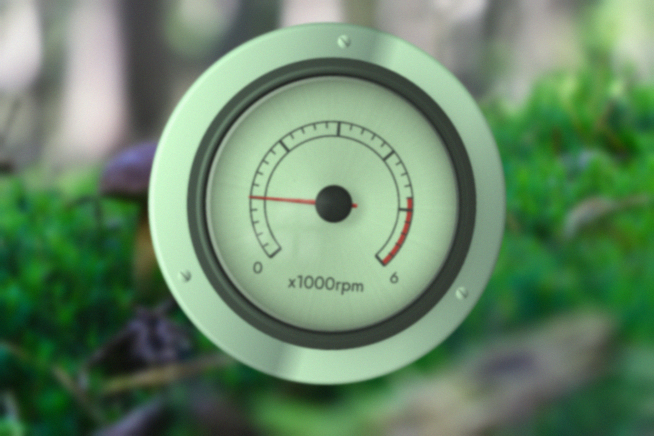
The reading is 1000 rpm
